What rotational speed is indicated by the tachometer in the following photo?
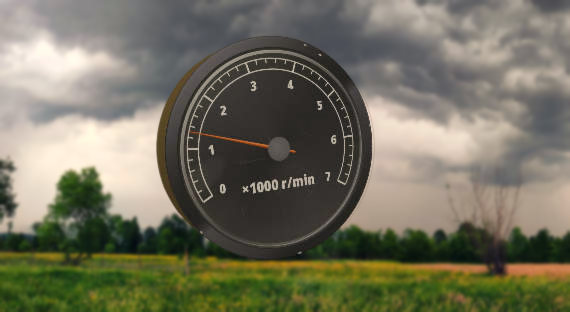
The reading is 1300 rpm
